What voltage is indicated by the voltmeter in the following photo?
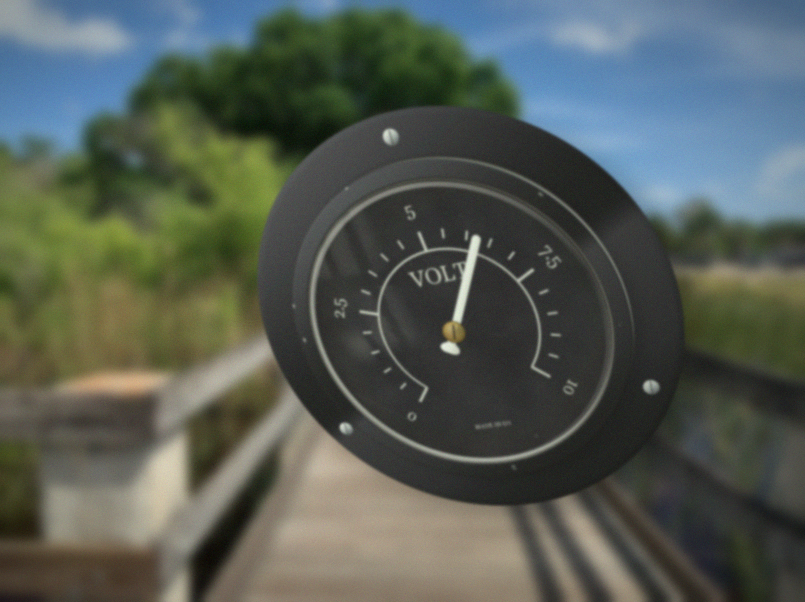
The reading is 6.25 V
